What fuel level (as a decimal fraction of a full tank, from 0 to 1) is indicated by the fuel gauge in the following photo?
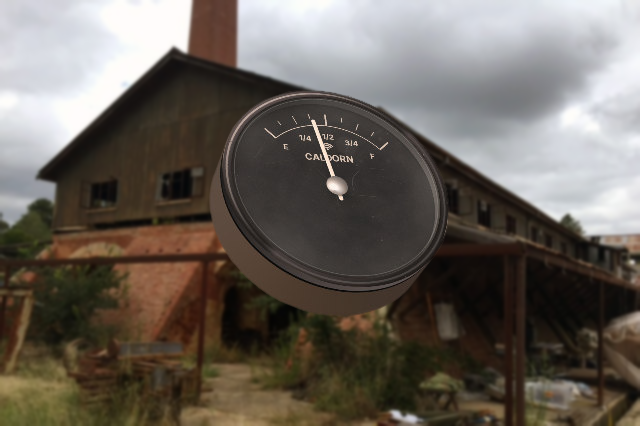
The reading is 0.375
